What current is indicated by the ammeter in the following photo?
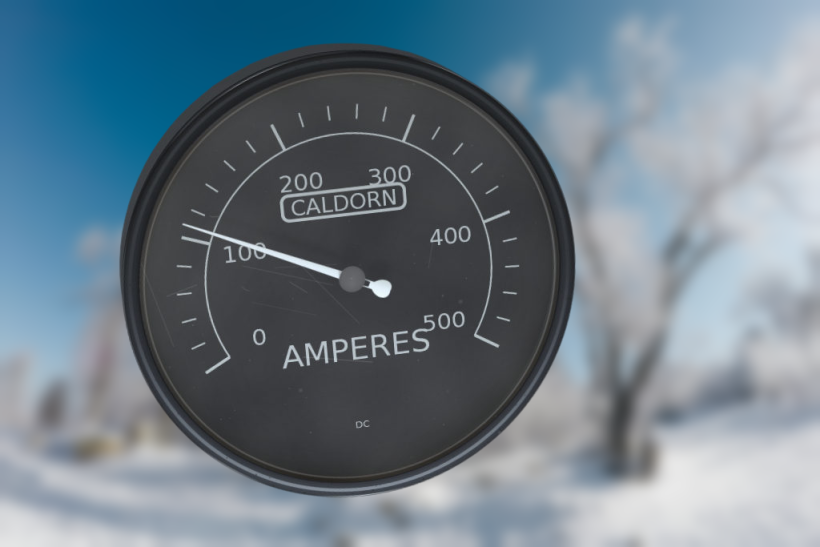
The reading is 110 A
